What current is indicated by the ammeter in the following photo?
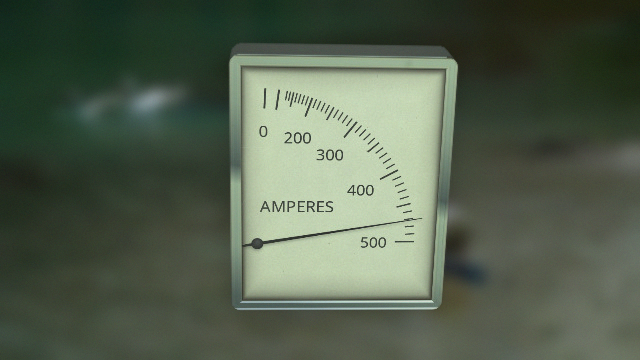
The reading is 470 A
